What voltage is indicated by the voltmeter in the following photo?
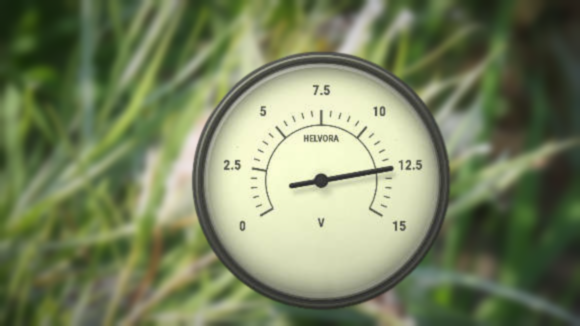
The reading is 12.5 V
